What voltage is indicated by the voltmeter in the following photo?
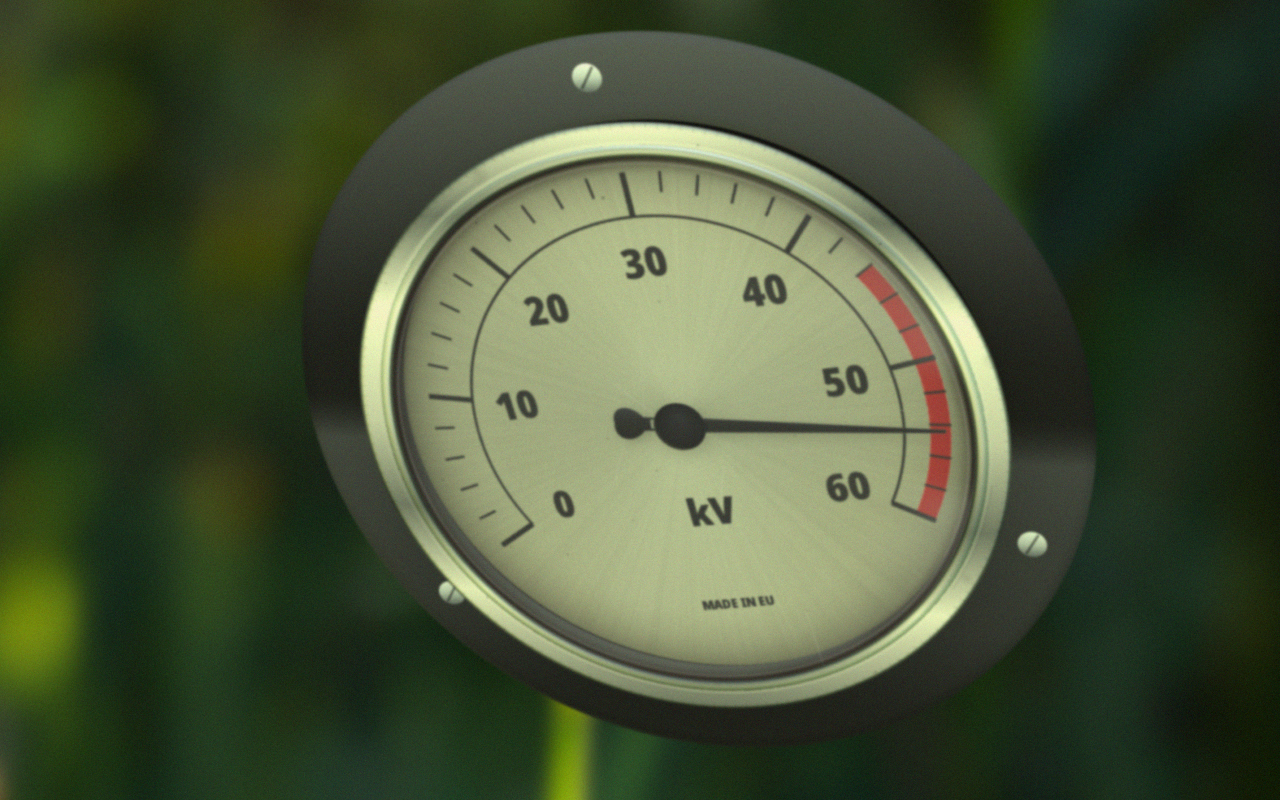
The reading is 54 kV
